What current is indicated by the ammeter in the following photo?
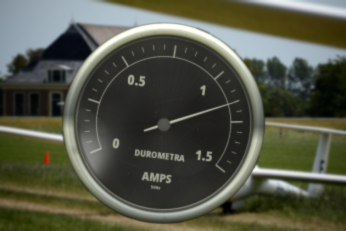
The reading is 1.15 A
